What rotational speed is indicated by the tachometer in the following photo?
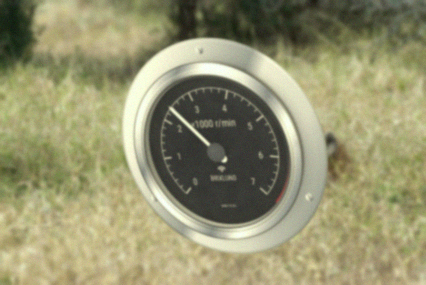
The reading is 2400 rpm
